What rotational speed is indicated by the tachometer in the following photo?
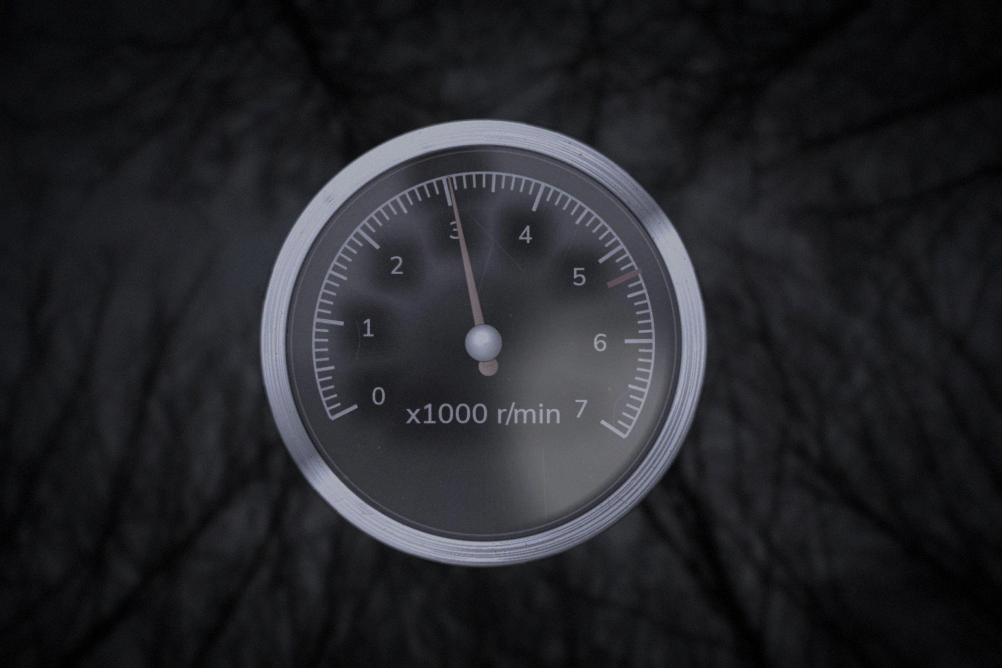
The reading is 3050 rpm
